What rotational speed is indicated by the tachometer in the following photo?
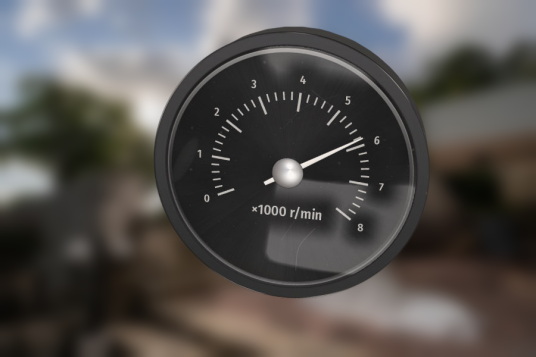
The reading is 5800 rpm
